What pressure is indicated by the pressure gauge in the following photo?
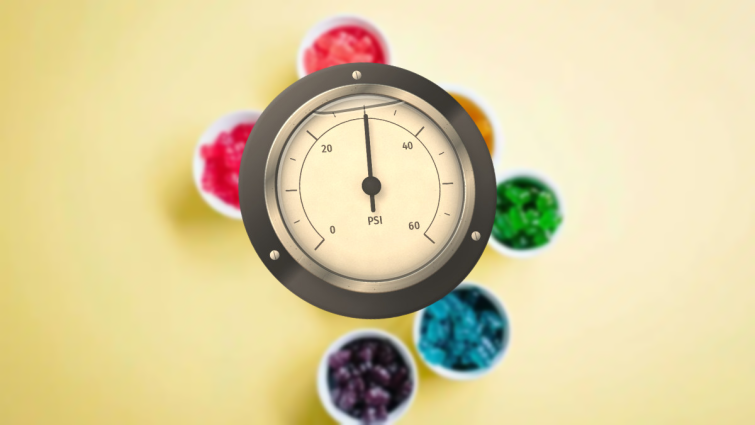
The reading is 30 psi
